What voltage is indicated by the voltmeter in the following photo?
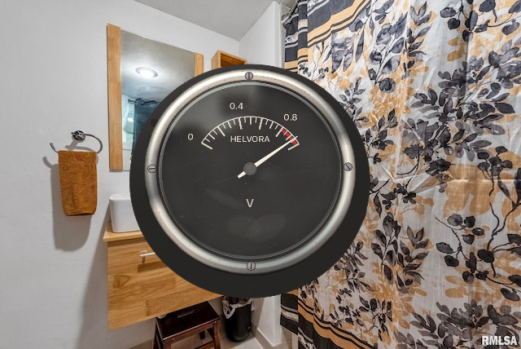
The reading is 0.95 V
